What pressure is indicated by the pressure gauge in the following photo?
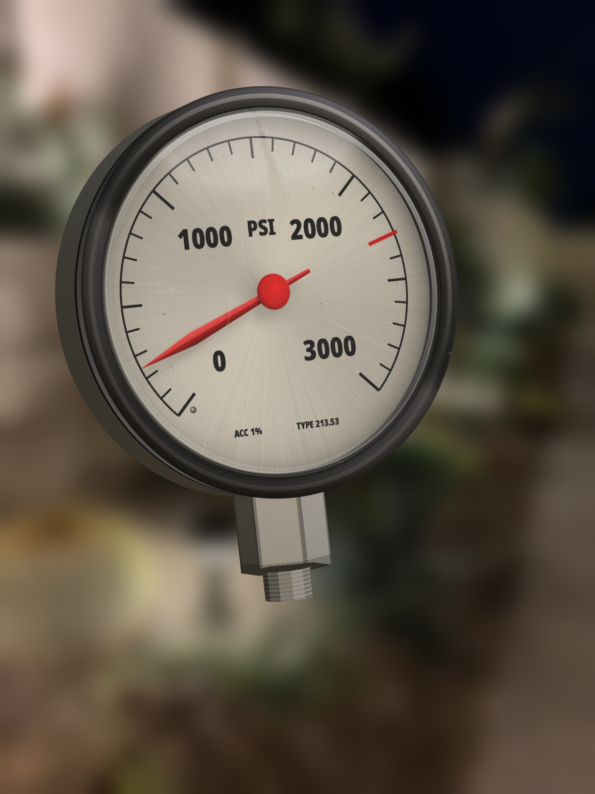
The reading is 250 psi
